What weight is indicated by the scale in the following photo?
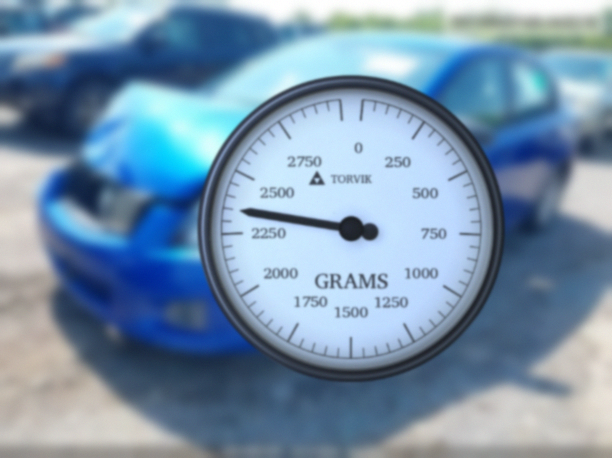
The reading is 2350 g
